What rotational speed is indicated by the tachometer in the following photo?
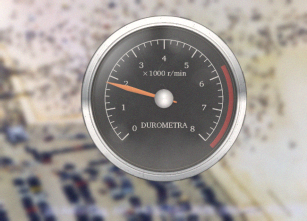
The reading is 1800 rpm
